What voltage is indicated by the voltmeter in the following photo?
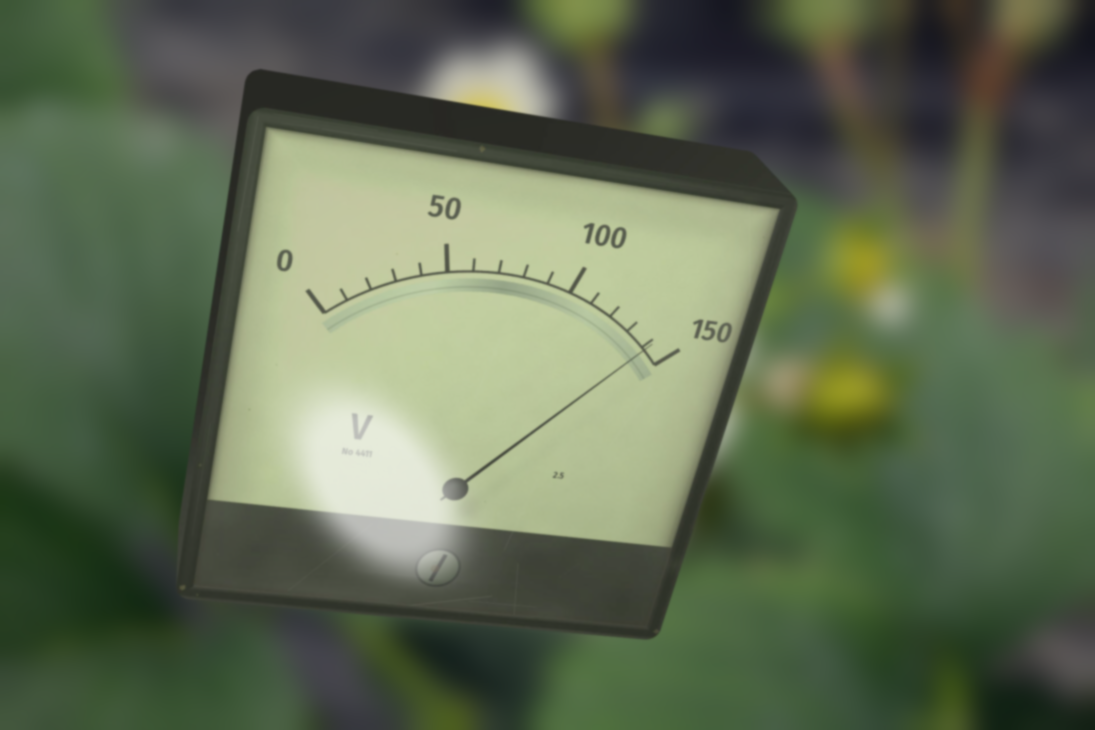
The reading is 140 V
